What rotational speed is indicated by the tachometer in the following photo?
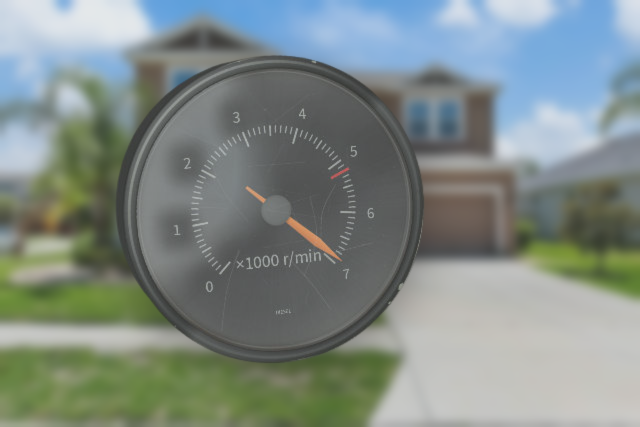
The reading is 6900 rpm
